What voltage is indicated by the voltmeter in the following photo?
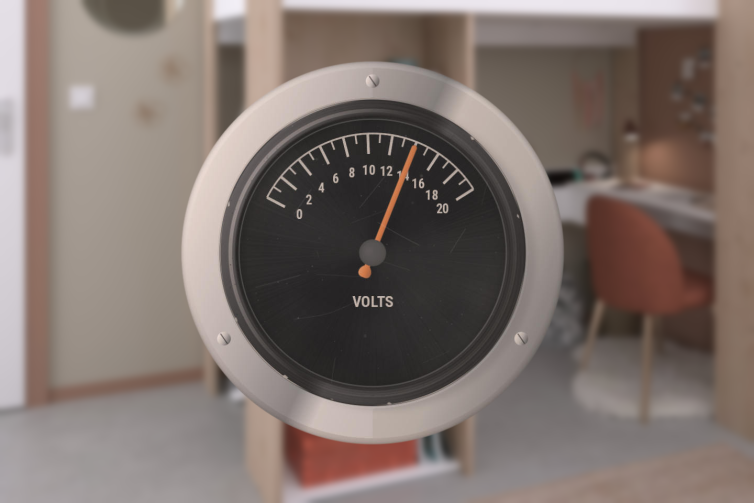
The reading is 14 V
